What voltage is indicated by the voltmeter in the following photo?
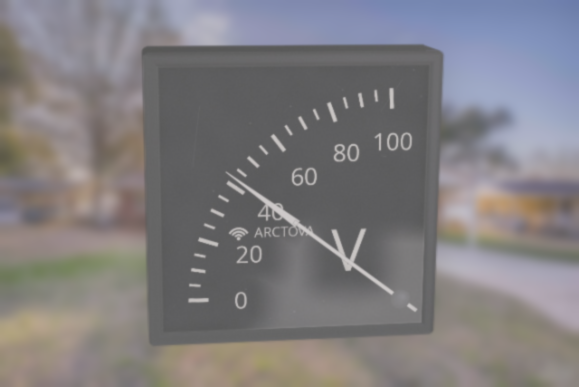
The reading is 42.5 V
